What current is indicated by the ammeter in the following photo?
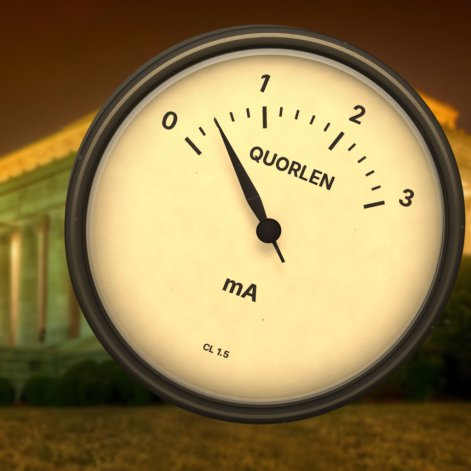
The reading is 0.4 mA
